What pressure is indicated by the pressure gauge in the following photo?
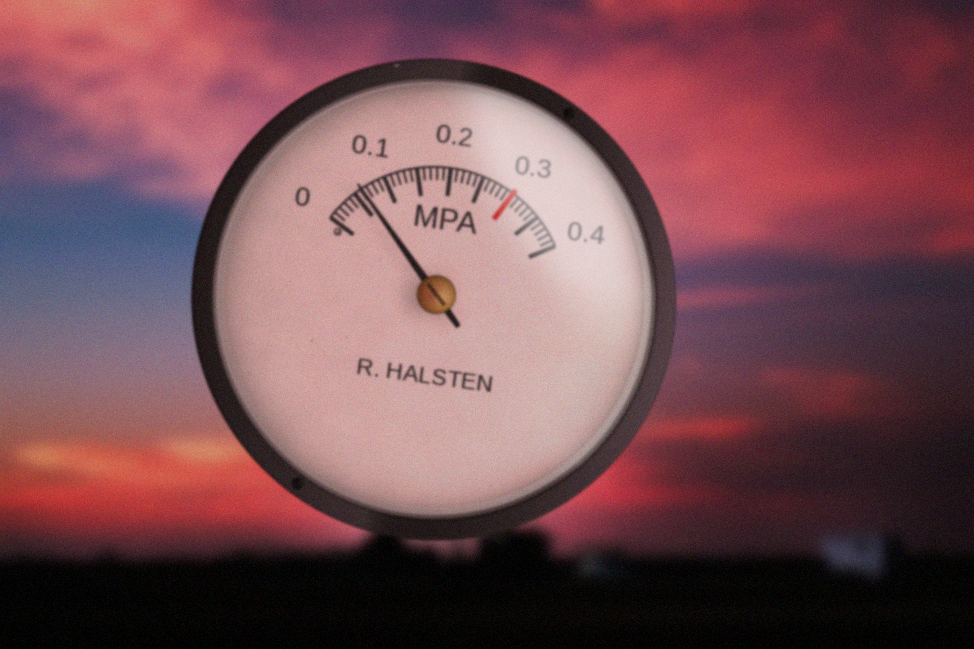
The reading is 0.06 MPa
